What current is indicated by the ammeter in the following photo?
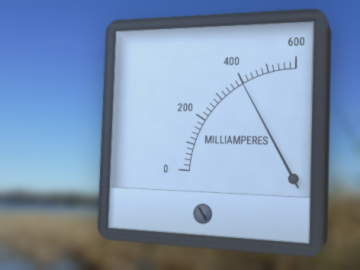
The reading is 400 mA
